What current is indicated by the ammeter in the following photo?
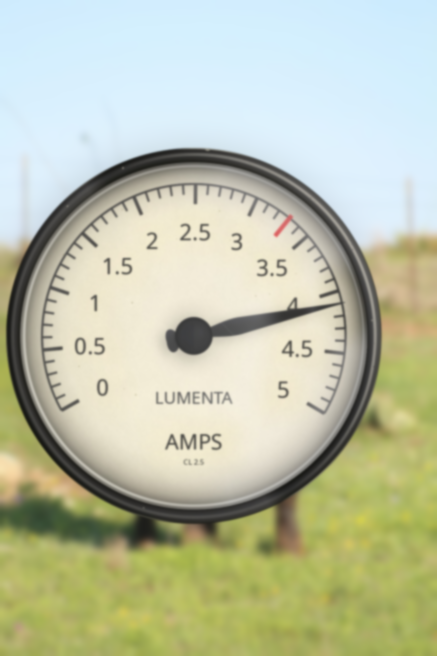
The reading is 4.1 A
